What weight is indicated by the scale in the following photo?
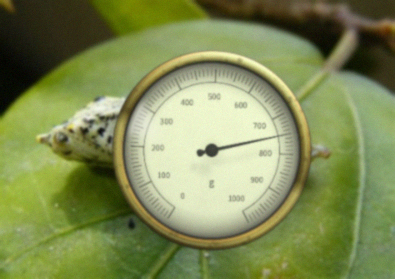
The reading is 750 g
